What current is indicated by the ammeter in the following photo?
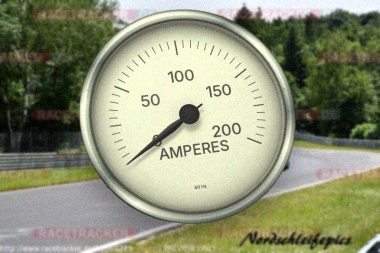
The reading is 0 A
